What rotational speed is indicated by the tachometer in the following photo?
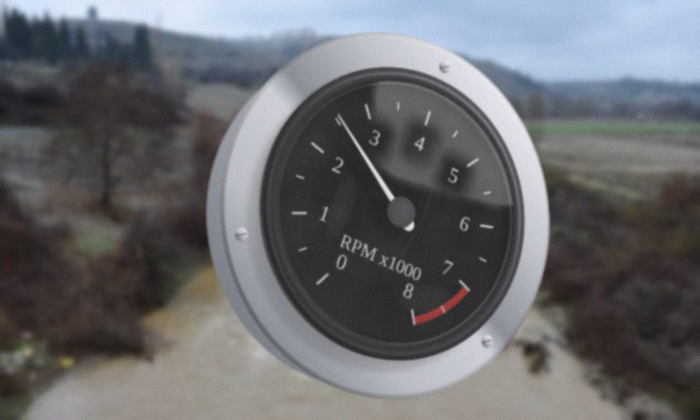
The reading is 2500 rpm
